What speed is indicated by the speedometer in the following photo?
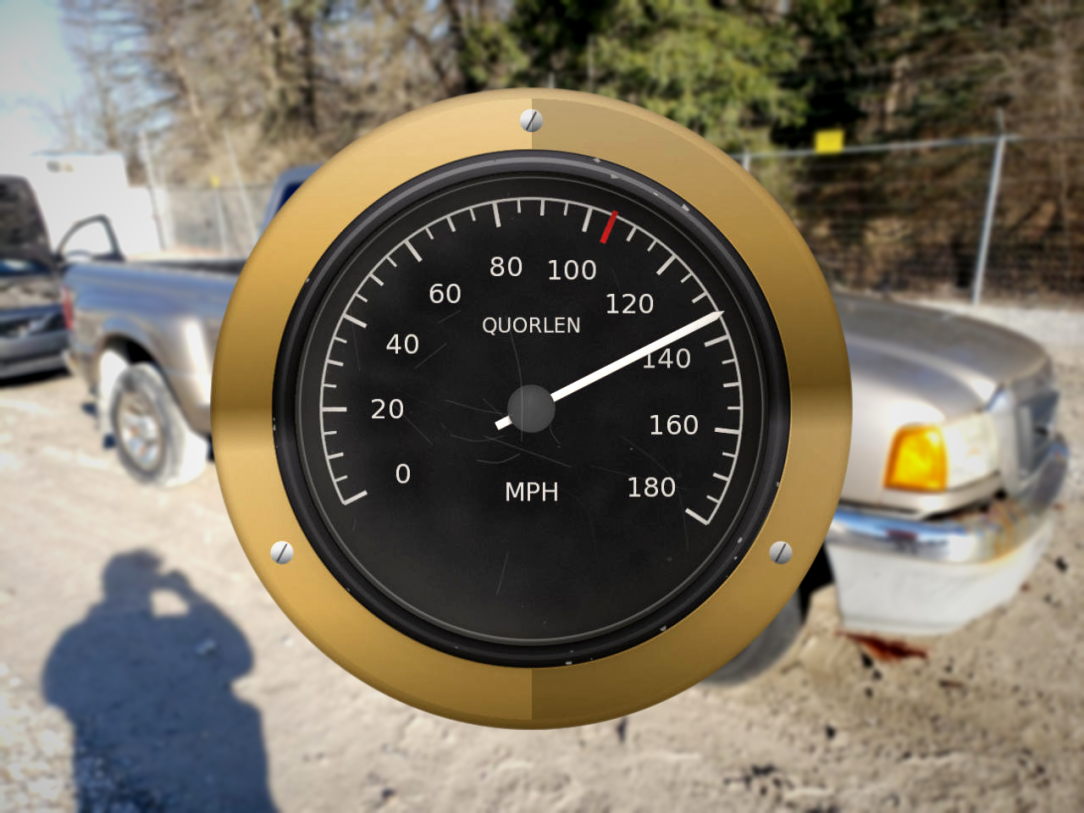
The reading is 135 mph
